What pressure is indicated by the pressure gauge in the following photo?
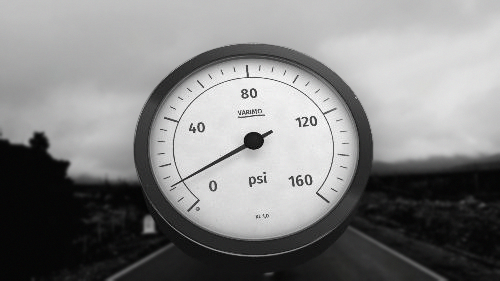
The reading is 10 psi
